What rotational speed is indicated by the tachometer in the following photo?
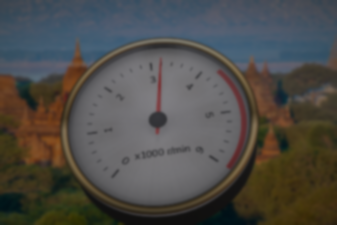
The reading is 3200 rpm
